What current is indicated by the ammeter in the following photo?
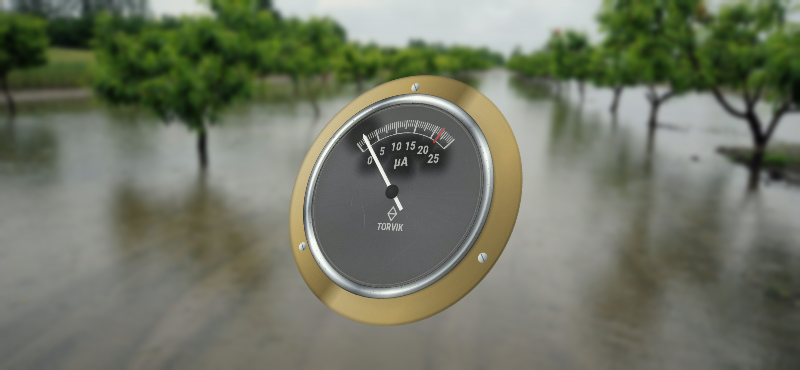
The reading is 2.5 µA
